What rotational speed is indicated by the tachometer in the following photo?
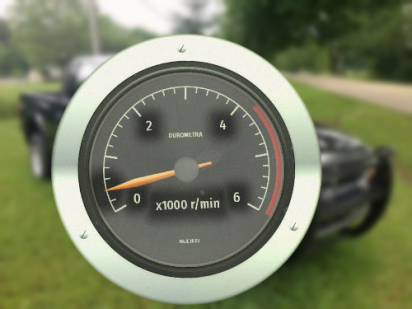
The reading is 400 rpm
